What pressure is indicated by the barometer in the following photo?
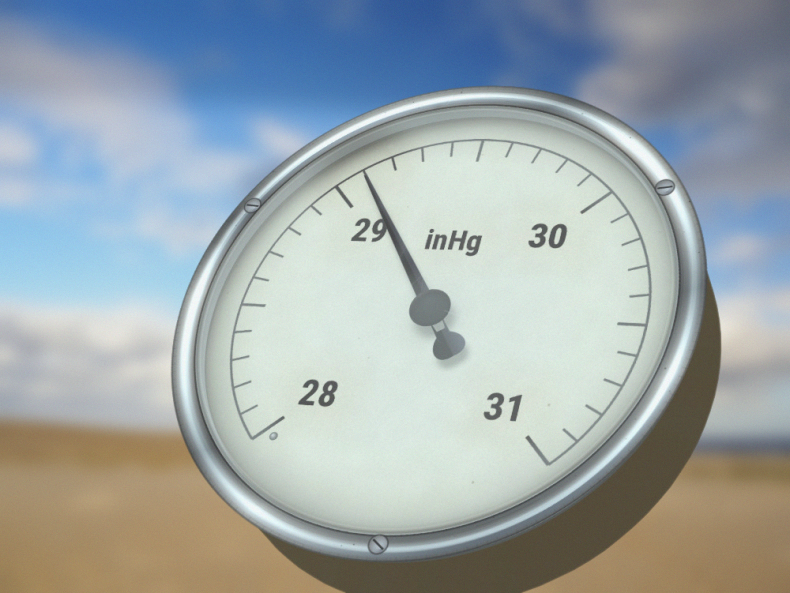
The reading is 29.1 inHg
